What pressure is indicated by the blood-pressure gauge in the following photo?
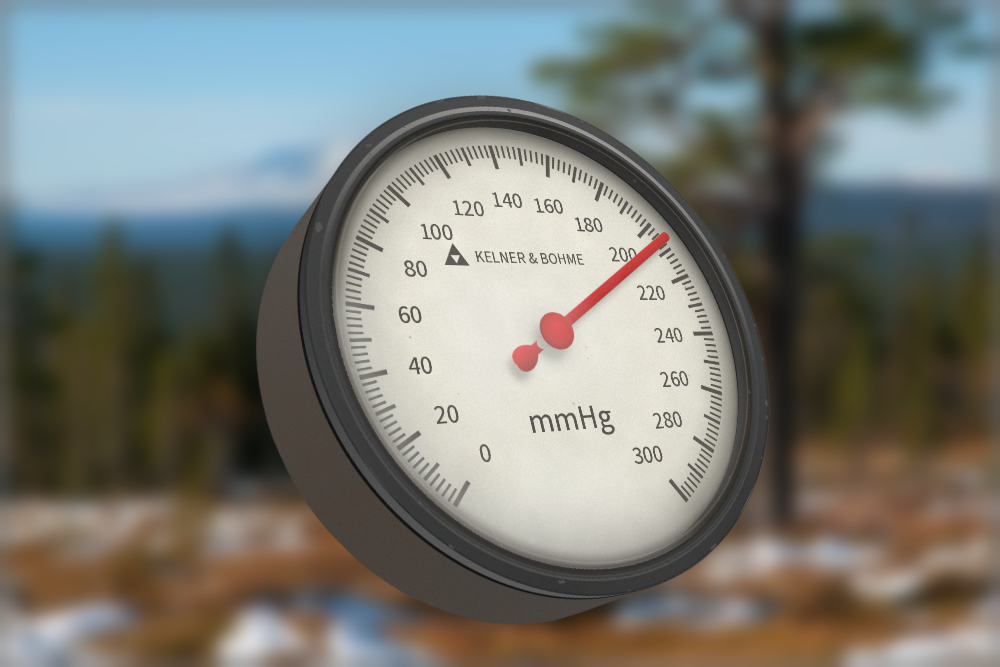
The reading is 206 mmHg
